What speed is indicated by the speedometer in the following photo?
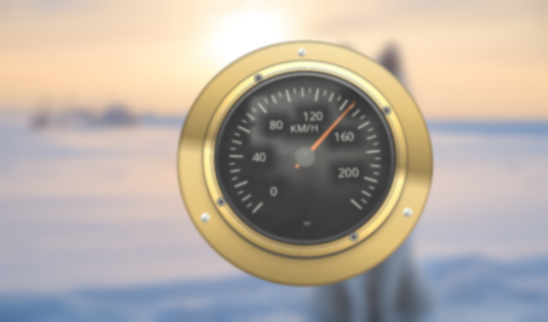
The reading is 145 km/h
